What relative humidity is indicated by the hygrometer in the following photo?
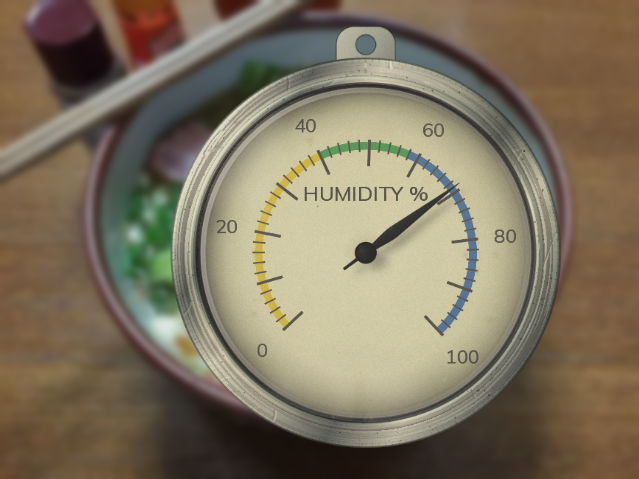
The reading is 69 %
